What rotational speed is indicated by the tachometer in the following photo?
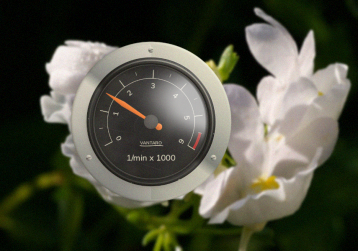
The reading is 1500 rpm
